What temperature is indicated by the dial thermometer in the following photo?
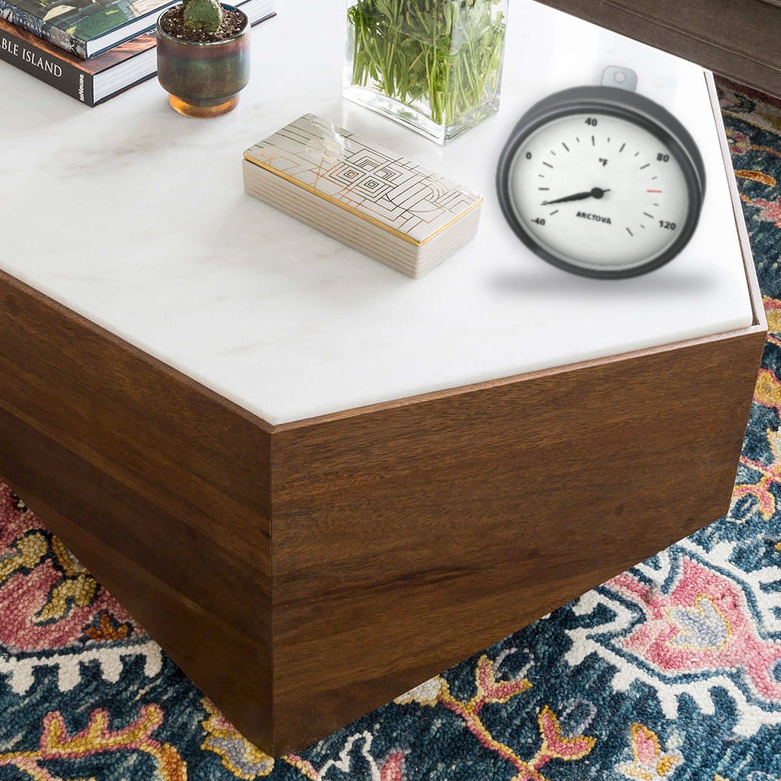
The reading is -30 °F
